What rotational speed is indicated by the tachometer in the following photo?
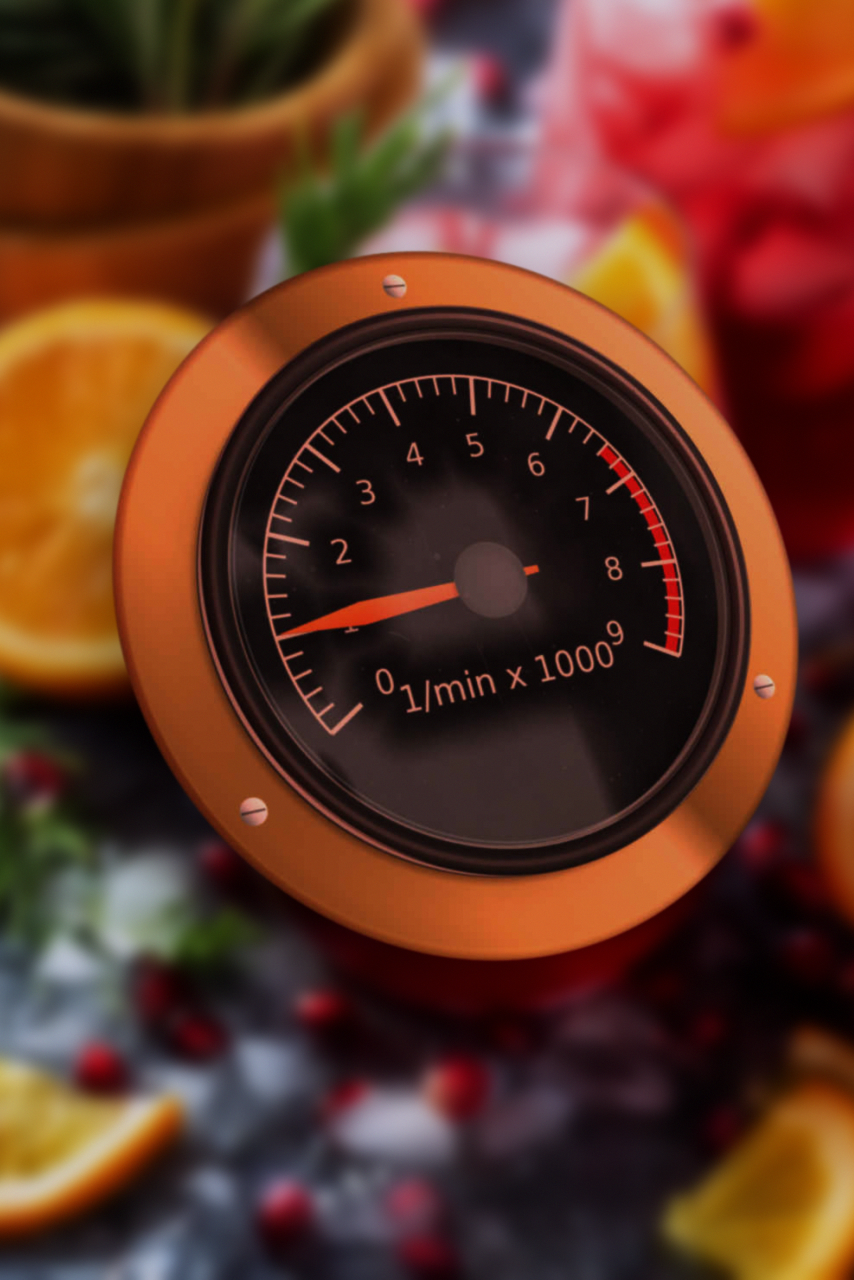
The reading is 1000 rpm
